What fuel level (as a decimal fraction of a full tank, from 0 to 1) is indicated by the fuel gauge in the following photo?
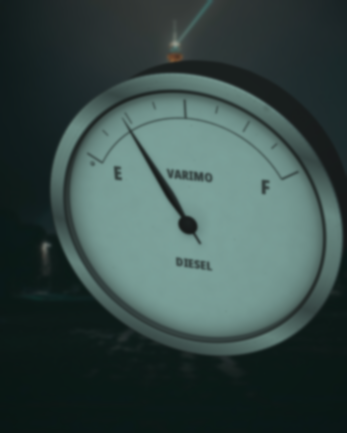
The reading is 0.25
